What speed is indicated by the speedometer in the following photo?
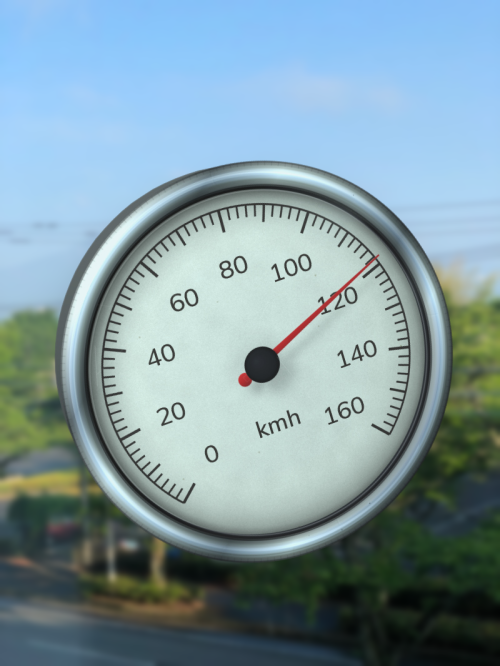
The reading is 118 km/h
